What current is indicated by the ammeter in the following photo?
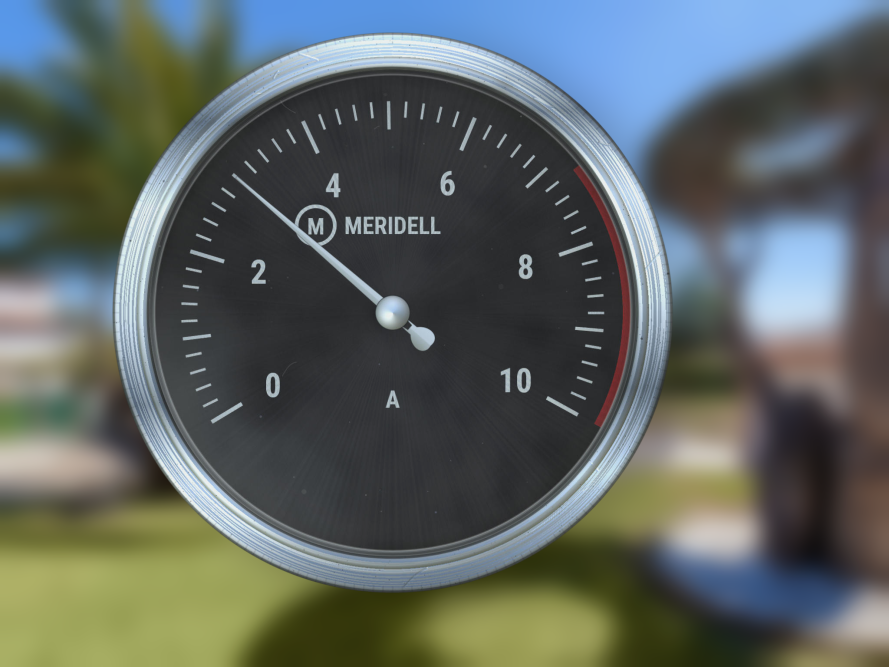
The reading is 3 A
